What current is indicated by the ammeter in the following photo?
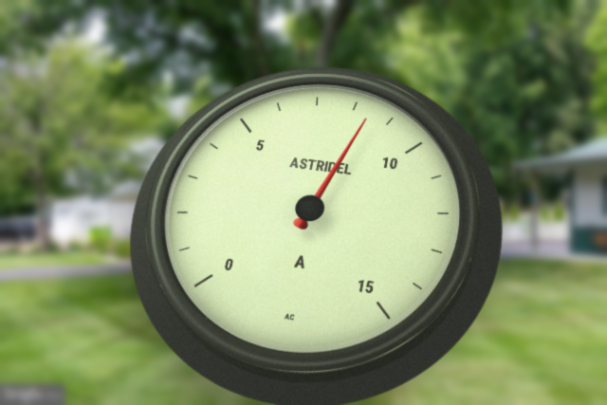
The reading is 8.5 A
